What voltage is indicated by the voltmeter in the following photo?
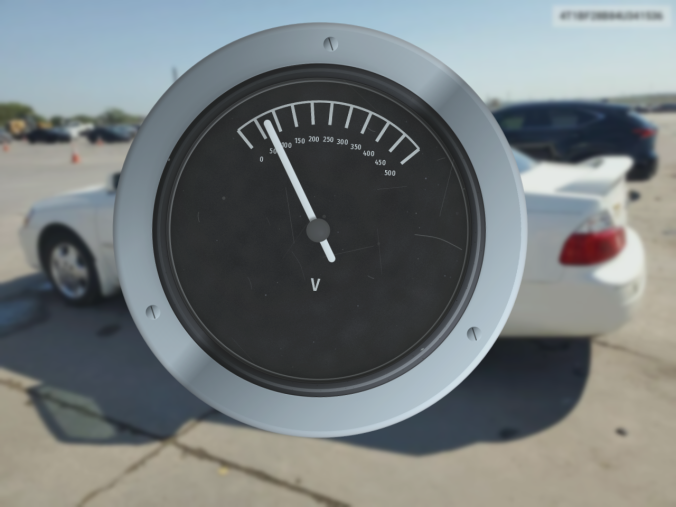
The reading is 75 V
